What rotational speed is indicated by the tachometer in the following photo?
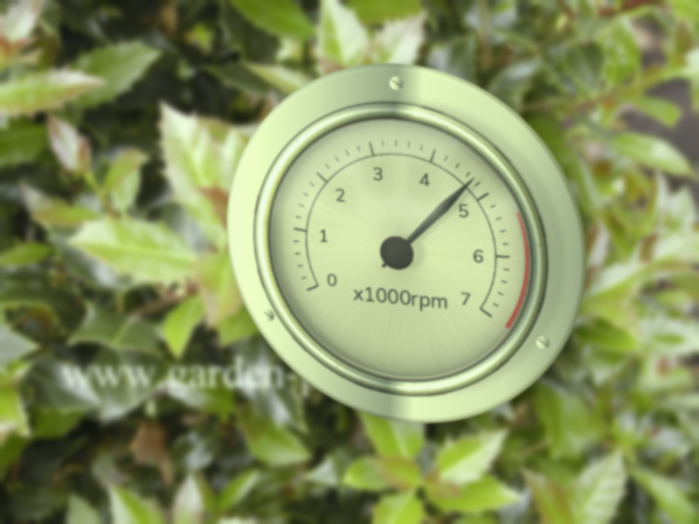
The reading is 4700 rpm
